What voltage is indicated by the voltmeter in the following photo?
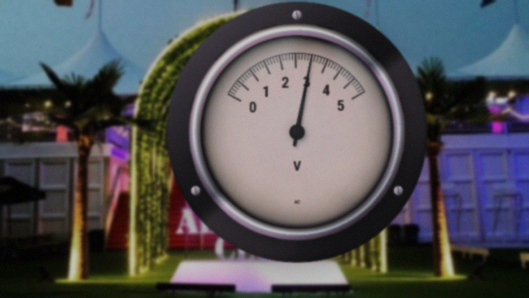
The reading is 3 V
